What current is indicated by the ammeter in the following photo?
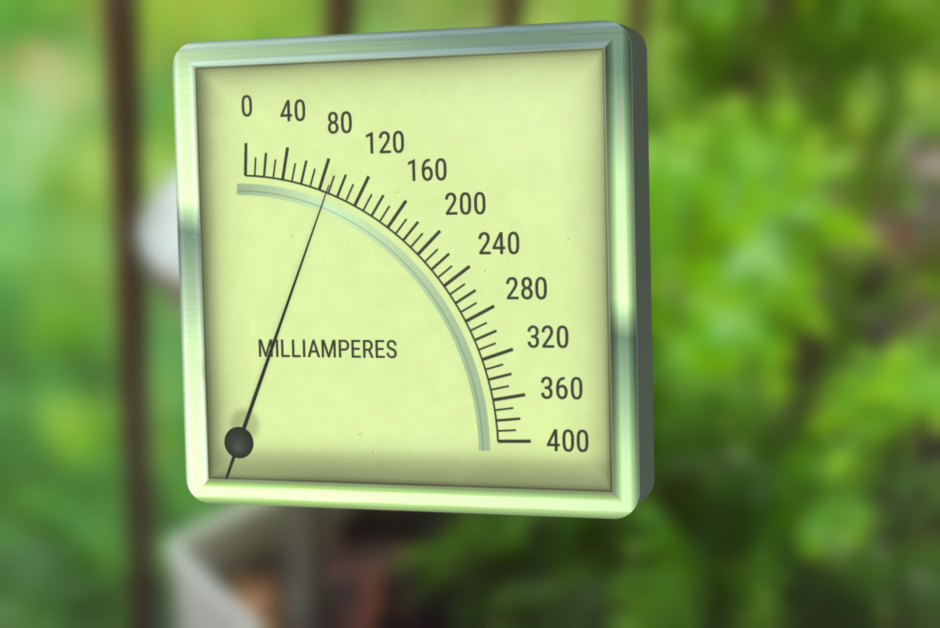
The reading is 90 mA
